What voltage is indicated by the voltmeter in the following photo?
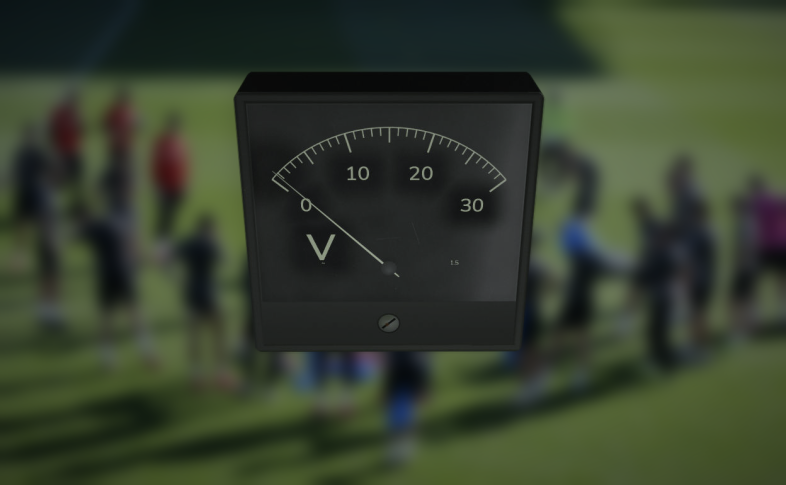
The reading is 1 V
